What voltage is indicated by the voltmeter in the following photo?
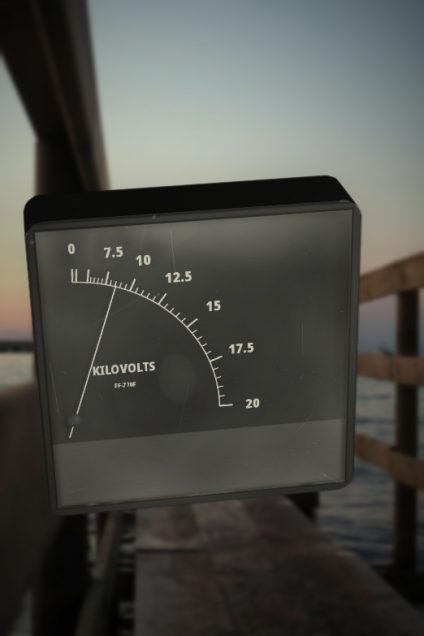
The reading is 8.5 kV
